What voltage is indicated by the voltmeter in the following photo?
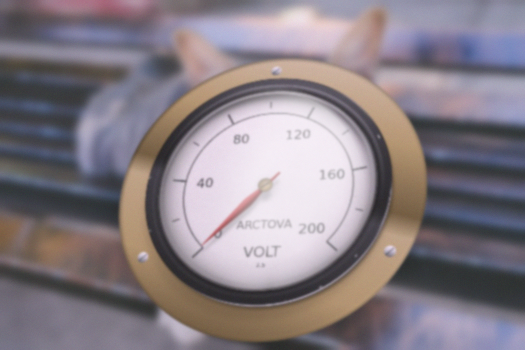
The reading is 0 V
